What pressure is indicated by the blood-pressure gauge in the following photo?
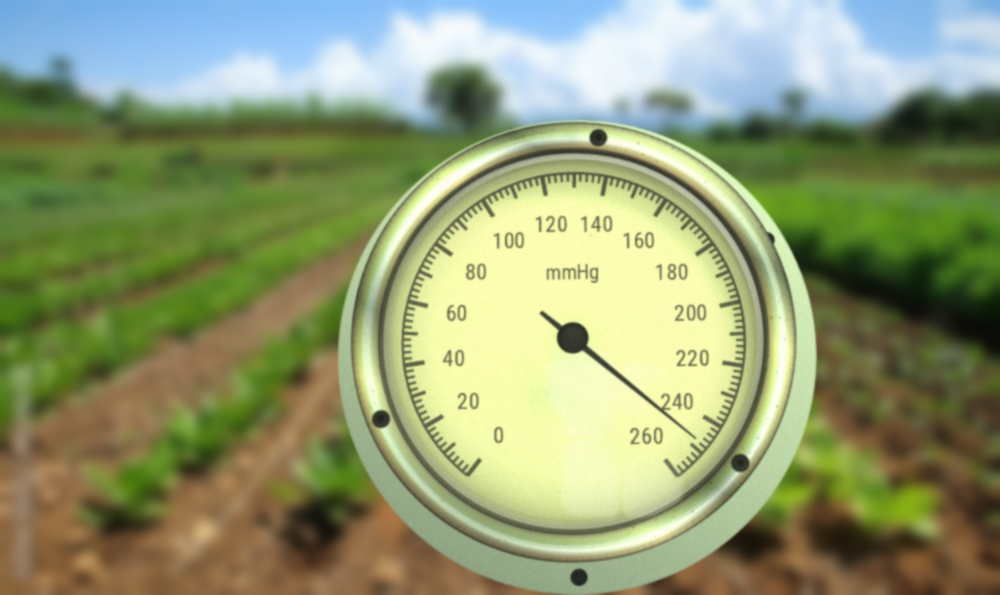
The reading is 248 mmHg
